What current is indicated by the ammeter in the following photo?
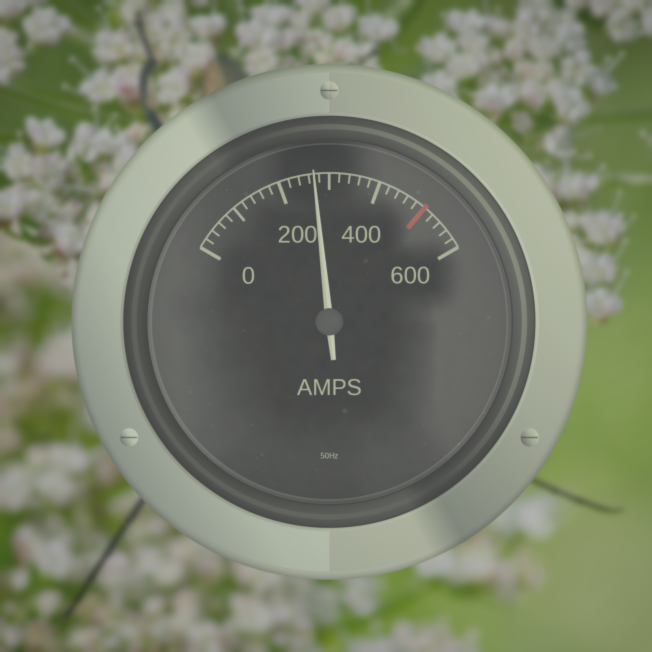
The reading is 270 A
